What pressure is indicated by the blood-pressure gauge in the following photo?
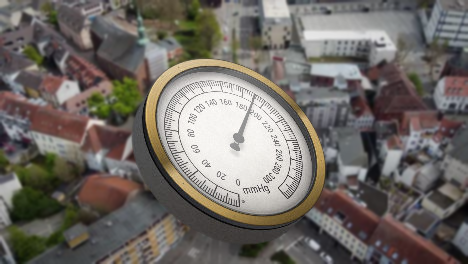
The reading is 190 mmHg
